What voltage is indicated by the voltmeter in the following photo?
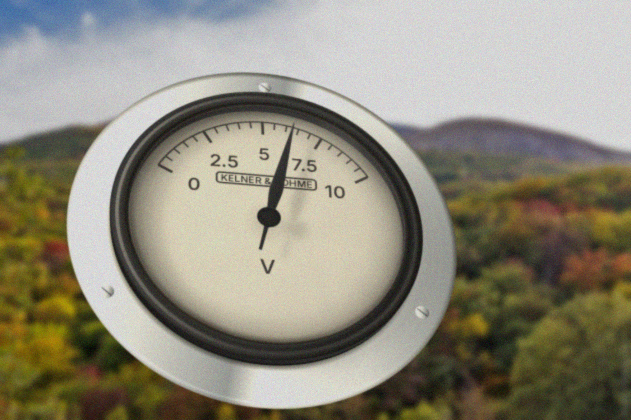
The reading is 6.25 V
